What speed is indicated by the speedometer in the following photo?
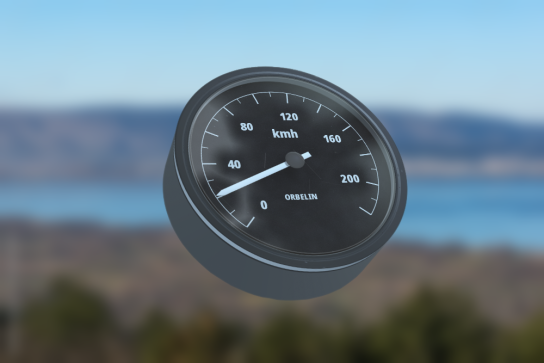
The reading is 20 km/h
